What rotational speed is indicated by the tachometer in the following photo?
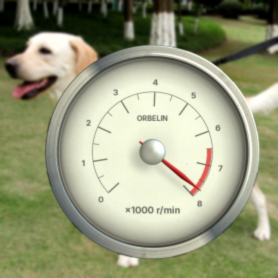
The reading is 7750 rpm
